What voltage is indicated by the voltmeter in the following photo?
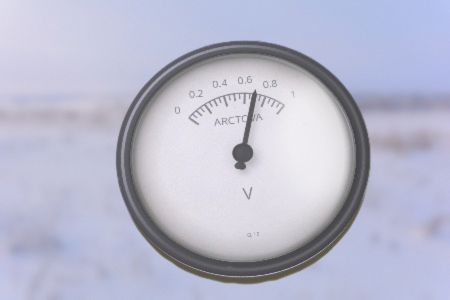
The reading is 0.7 V
